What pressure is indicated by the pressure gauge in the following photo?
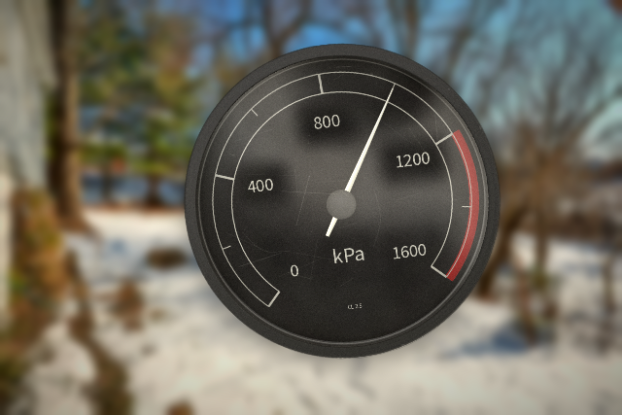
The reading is 1000 kPa
